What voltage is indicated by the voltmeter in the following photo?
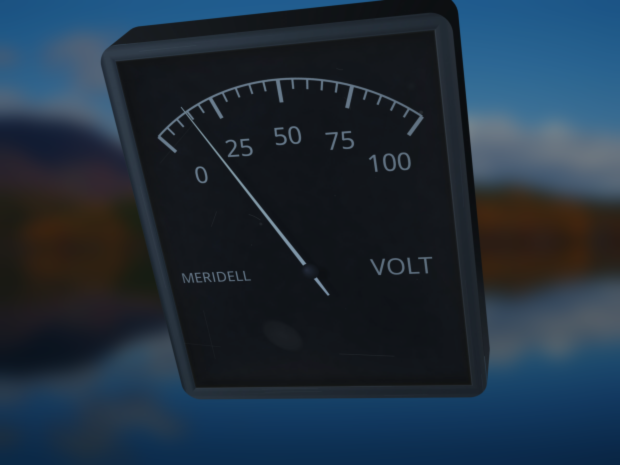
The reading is 15 V
